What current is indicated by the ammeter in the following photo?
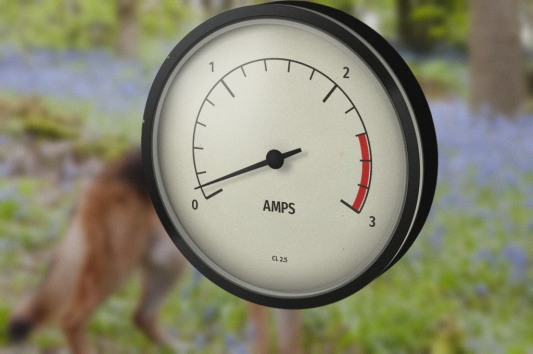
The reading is 0.1 A
